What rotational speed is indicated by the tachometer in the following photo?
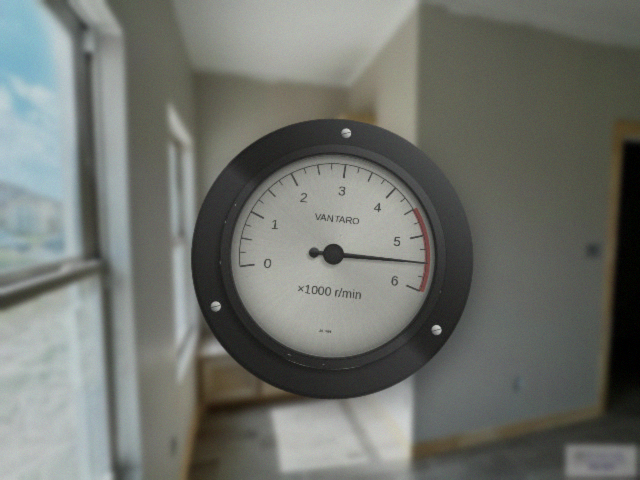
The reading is 5500 rpm
